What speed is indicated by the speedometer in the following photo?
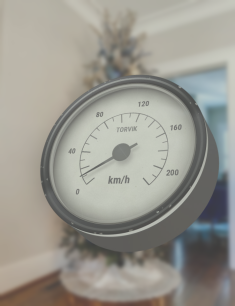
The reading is 10 km/h
